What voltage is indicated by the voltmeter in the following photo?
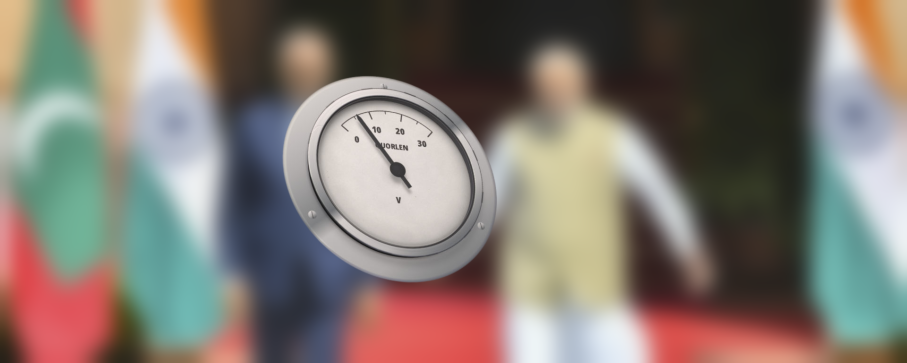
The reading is 5 V
